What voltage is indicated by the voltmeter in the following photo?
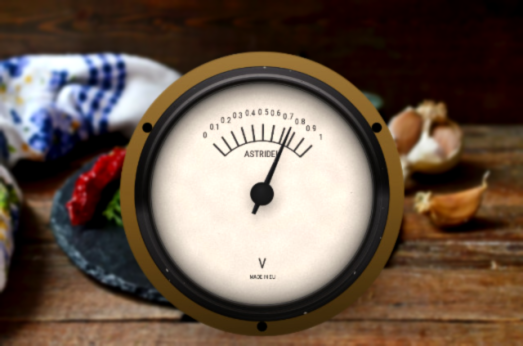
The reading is 0.75 V
